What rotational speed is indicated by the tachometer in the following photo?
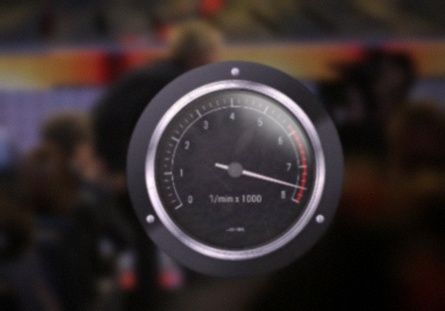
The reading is 7600 rpm
